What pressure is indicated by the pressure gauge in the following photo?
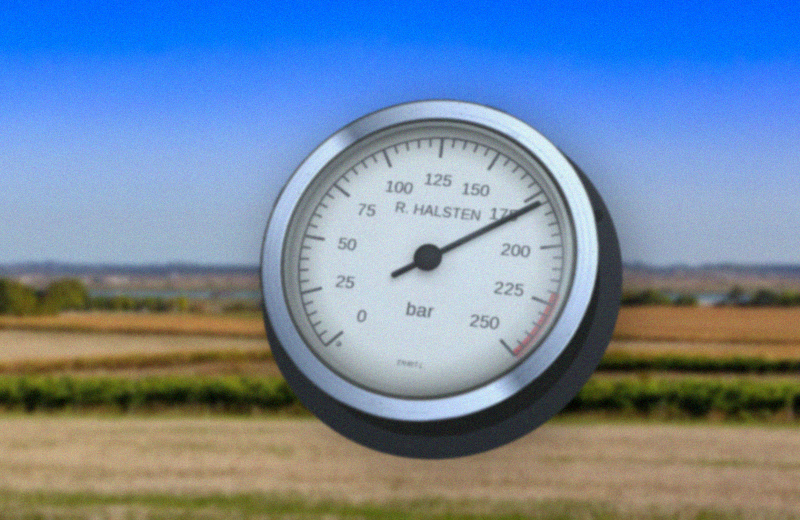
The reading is 180 bar
